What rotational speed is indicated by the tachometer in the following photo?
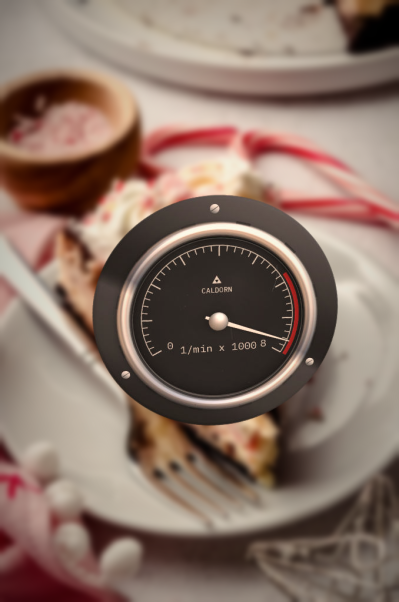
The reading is 7600 rpm
